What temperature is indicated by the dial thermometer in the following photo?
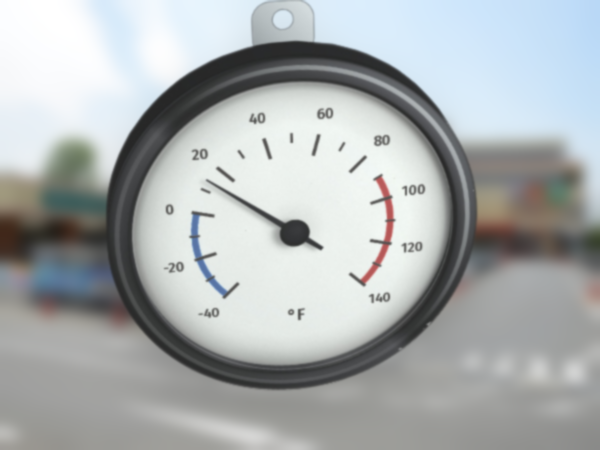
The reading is 15 °F
